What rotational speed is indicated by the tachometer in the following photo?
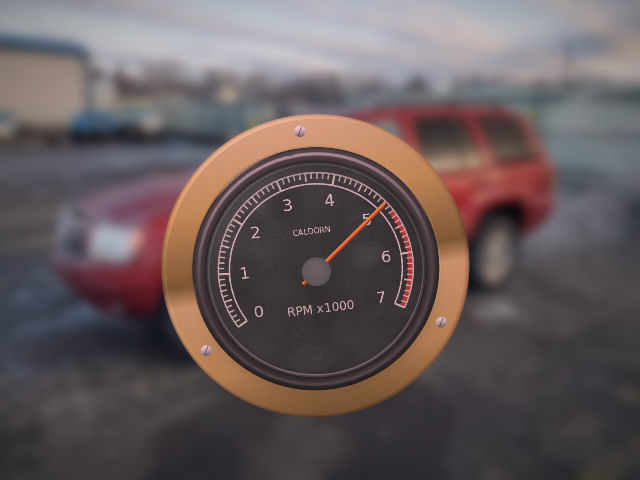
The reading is 5000 rpm
